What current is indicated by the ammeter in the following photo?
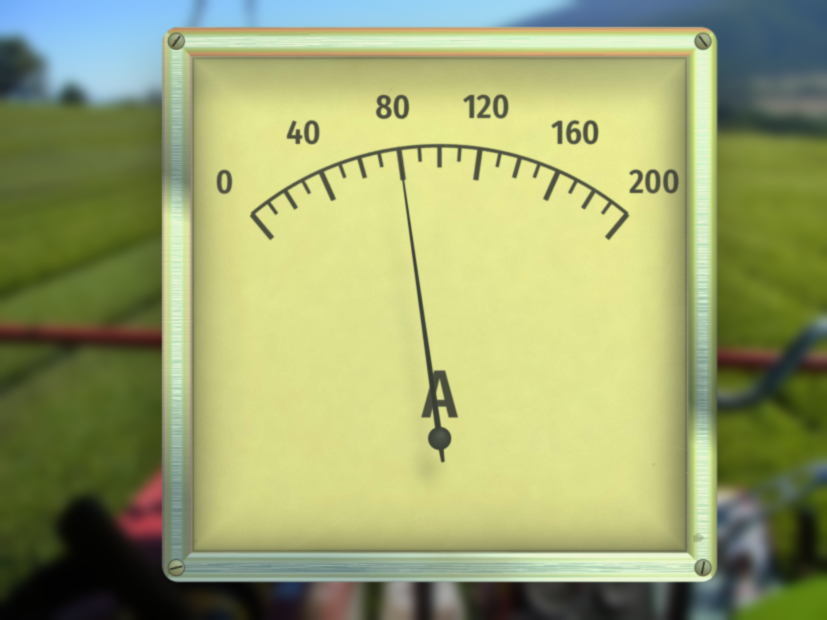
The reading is 80 A
